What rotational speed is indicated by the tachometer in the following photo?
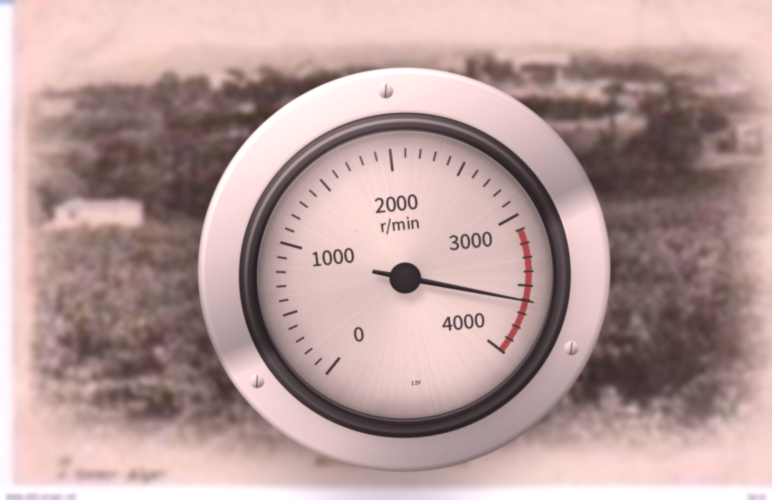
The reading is 3600 rpm
